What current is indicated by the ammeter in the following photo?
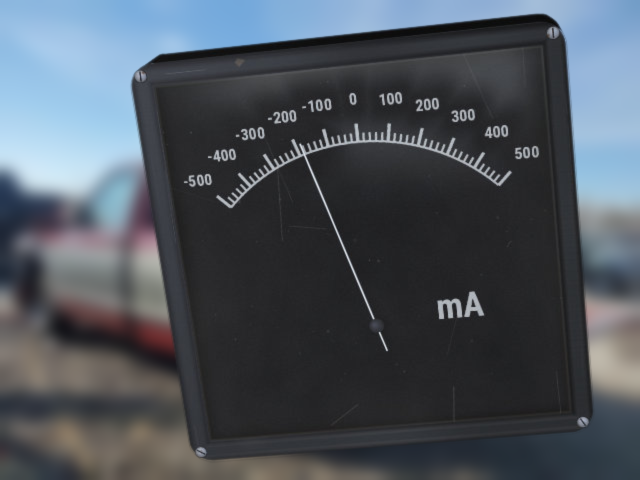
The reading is -180 mA
